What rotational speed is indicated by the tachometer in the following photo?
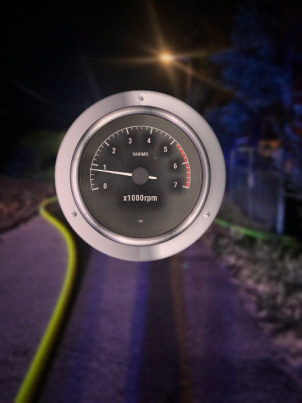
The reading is 800 rpm
